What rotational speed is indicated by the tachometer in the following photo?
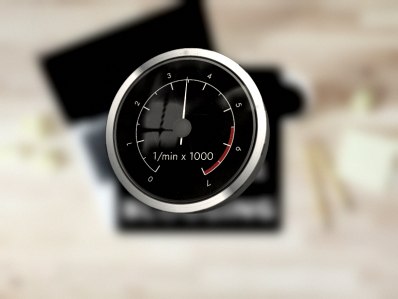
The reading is 3500 rpm
